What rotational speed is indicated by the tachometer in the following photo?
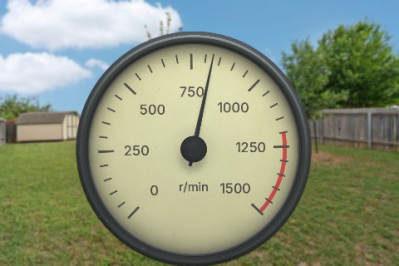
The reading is 825 rpm
